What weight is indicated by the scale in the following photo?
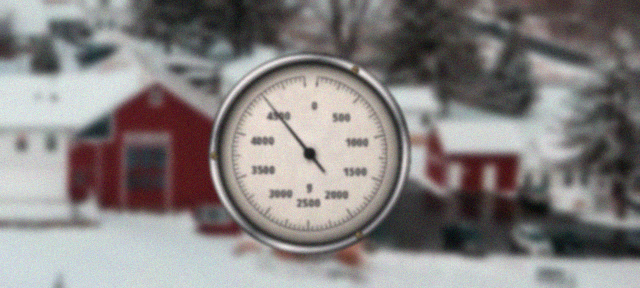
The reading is 4500 g
